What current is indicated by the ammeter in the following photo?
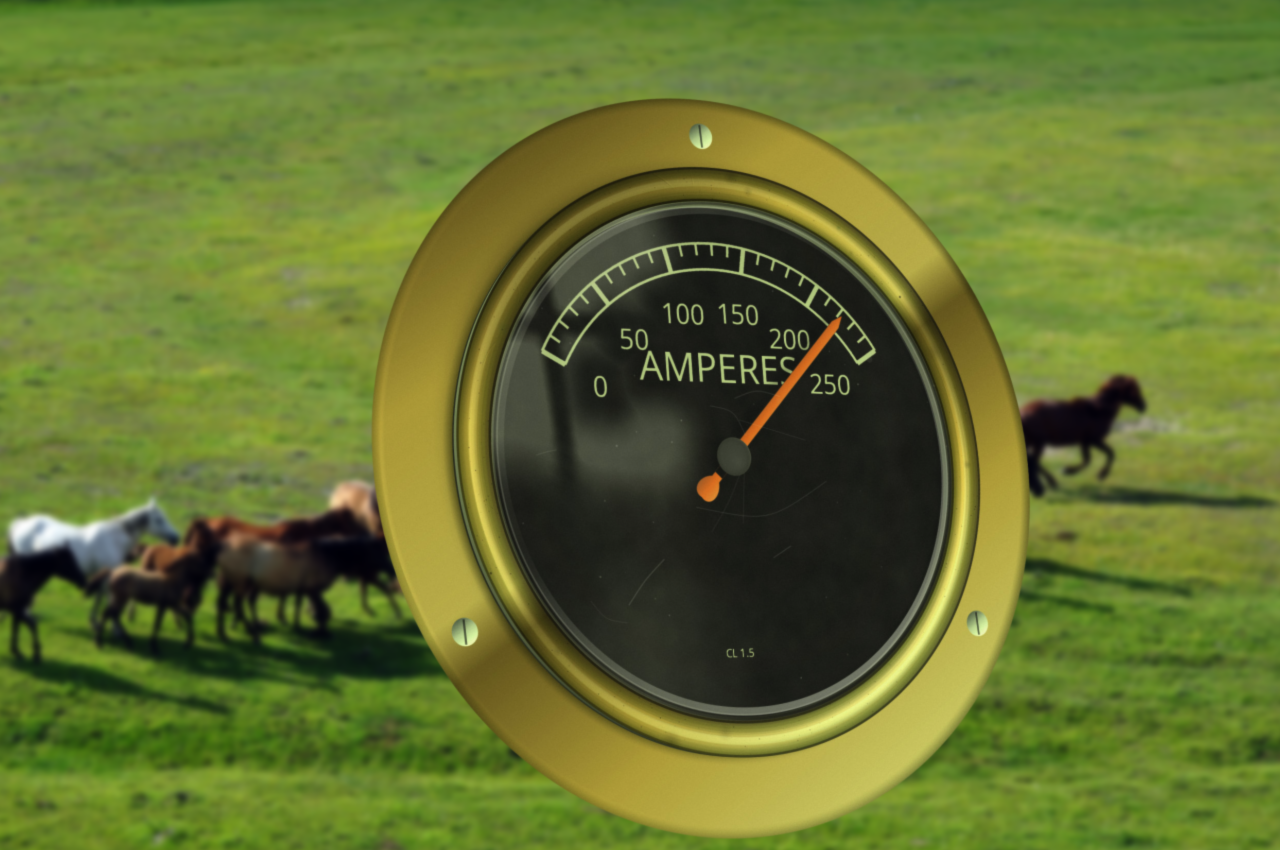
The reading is 220 A
